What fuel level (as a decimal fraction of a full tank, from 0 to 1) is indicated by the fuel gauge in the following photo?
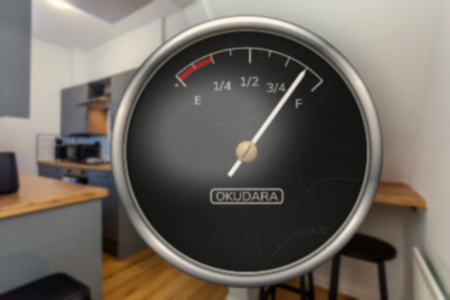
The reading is 0.875
